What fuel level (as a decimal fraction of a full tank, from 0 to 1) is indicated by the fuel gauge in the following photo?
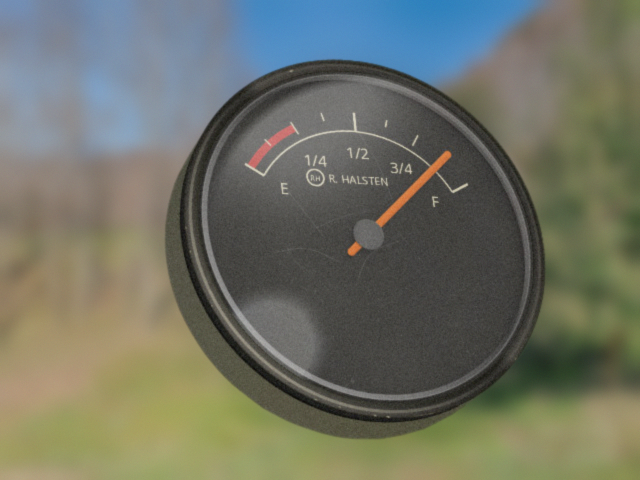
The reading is 0.875
